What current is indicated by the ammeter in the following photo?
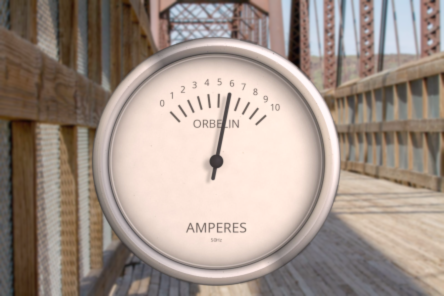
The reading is 6 A
